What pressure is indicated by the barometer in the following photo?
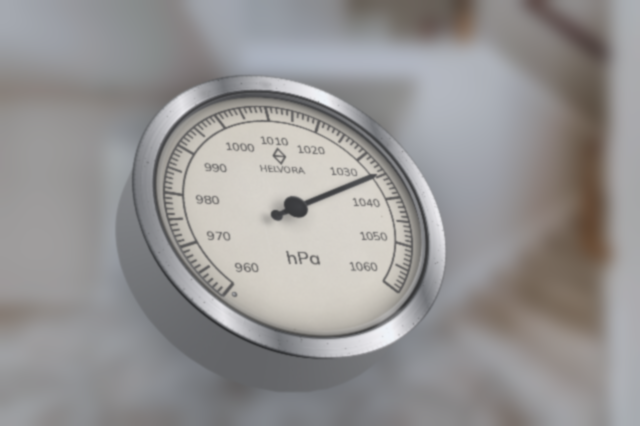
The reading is 1035 hPa
